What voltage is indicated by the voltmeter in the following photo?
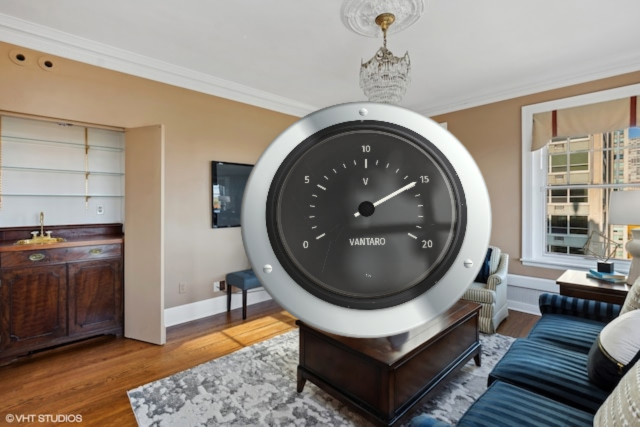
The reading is 15 V
